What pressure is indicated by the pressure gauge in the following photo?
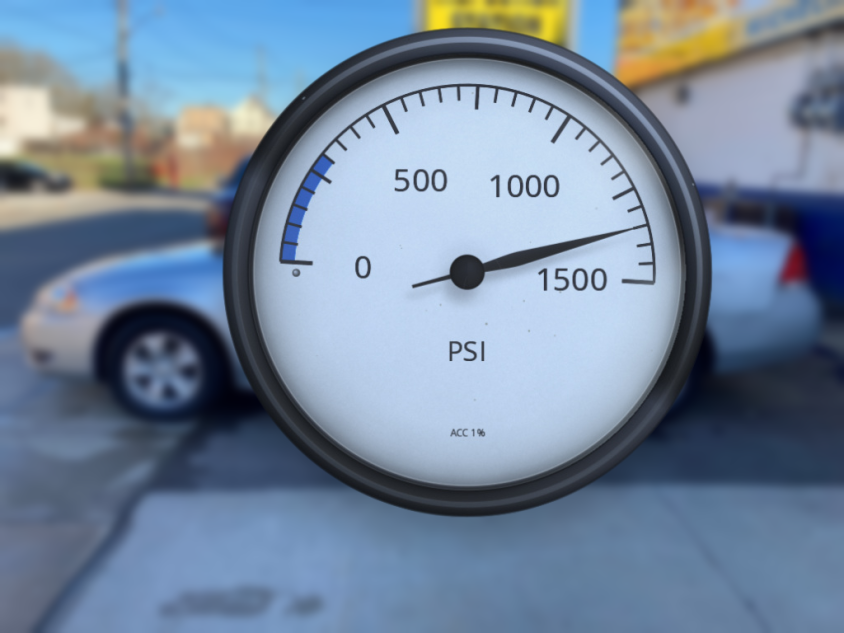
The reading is 1350 psi
